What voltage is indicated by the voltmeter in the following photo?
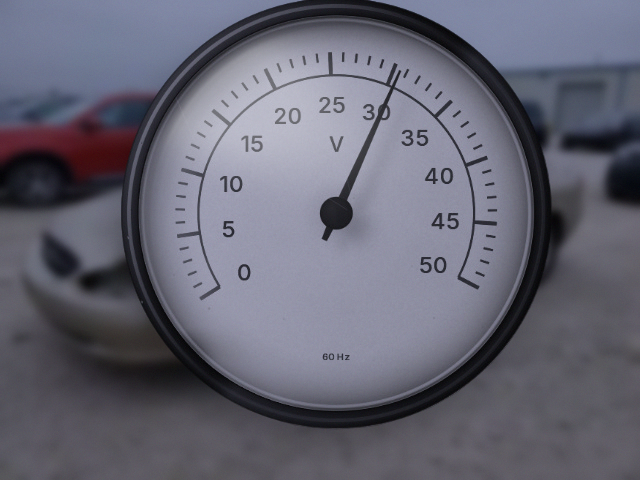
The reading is 30.5 V
